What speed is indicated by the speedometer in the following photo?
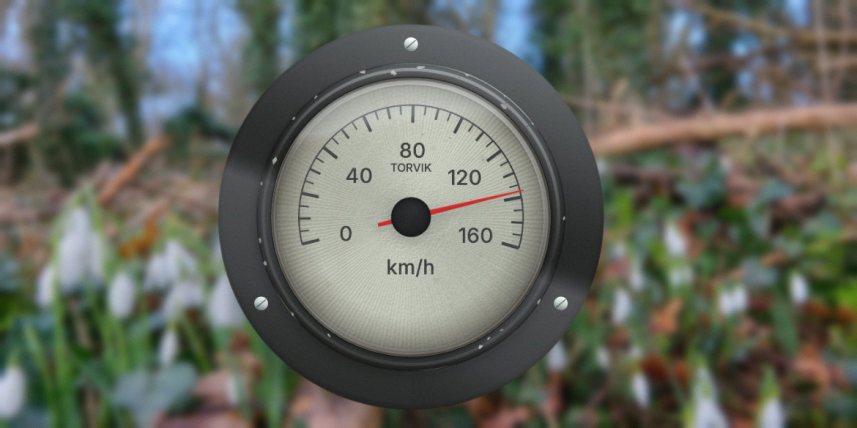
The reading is 137.5 km/h
